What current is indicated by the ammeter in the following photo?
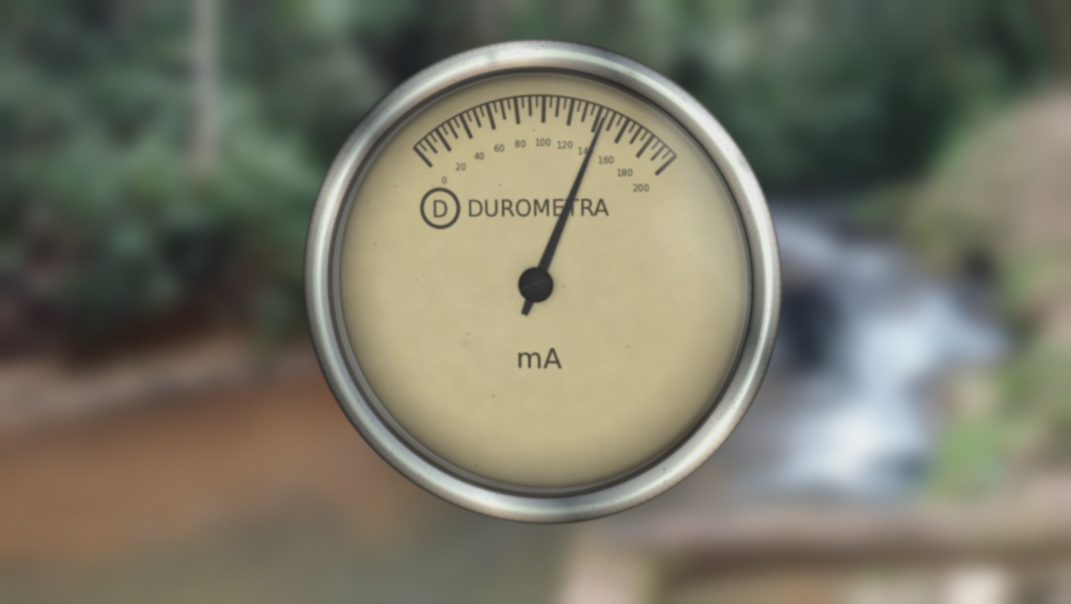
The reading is 145 mA
